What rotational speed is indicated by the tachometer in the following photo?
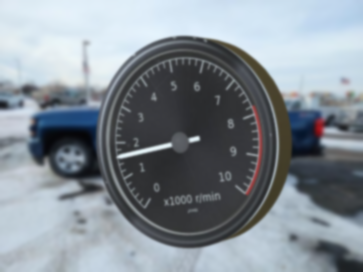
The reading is 1600 rpm
